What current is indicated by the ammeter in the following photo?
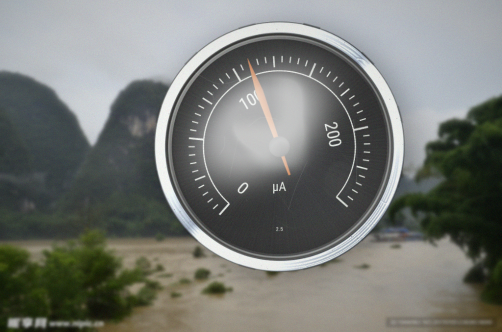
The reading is 110 µA
